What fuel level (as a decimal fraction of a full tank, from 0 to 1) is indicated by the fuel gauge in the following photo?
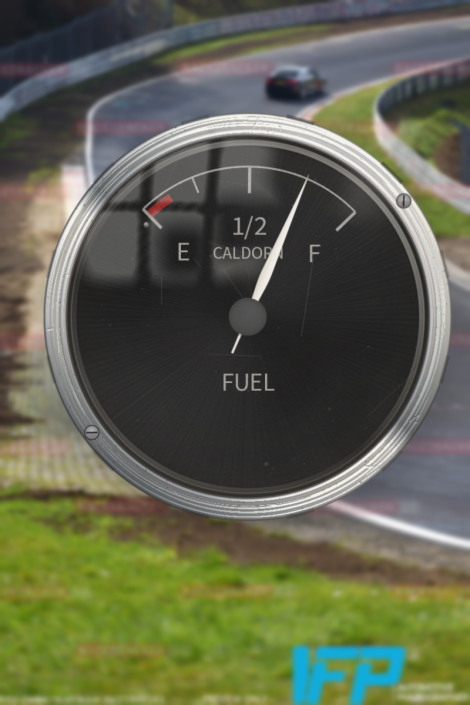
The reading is 0.75
